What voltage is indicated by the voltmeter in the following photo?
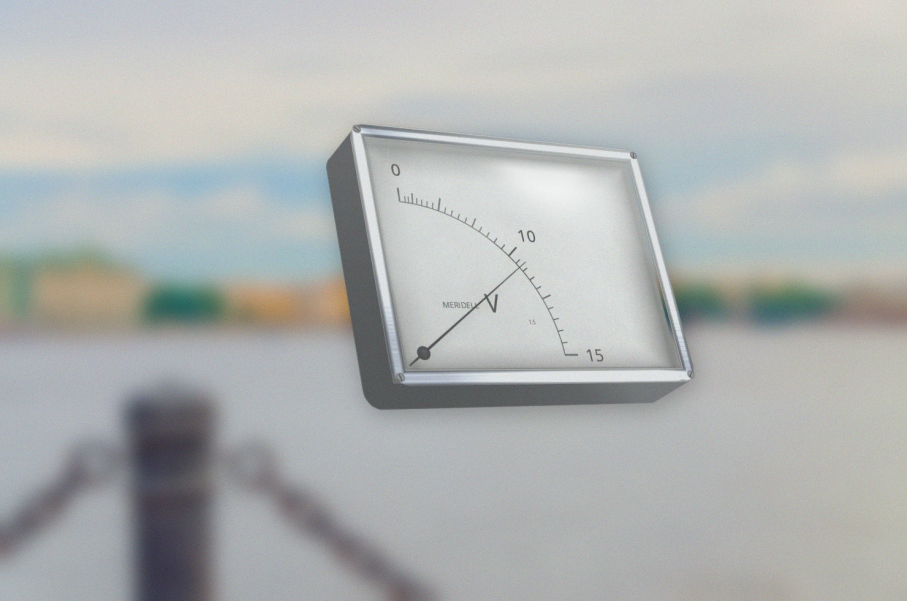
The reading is 10.75 V
